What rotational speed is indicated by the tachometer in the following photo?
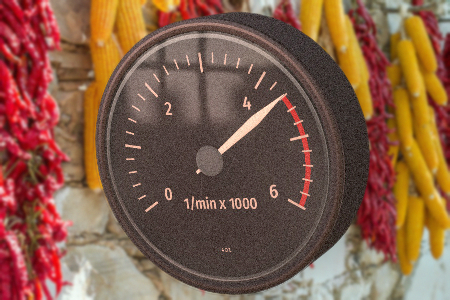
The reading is 4400 rpm
